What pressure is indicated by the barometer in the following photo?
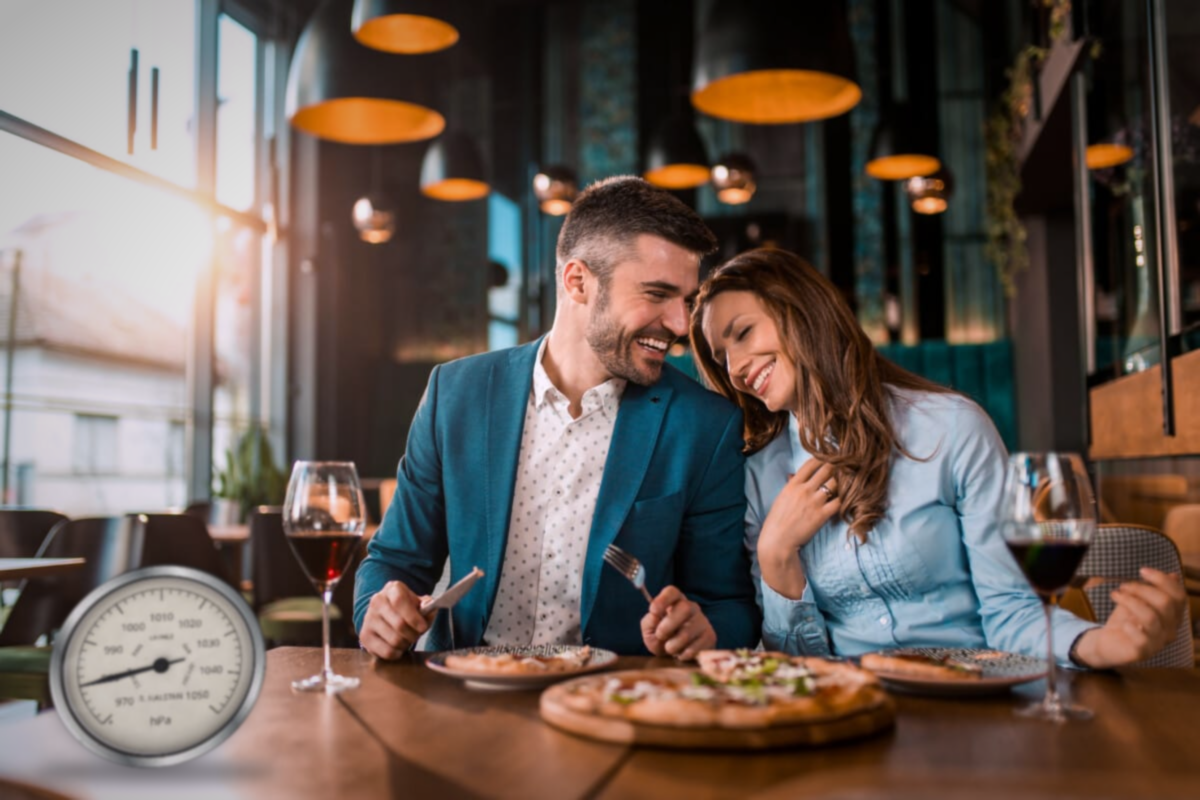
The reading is 980 hPa
